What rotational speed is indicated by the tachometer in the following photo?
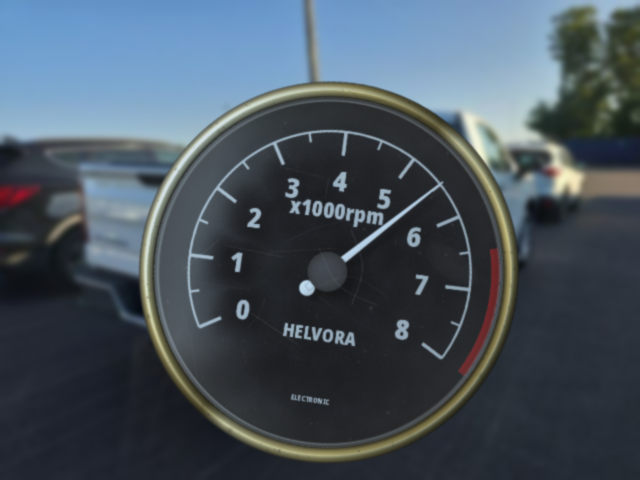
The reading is 5500 rpm
